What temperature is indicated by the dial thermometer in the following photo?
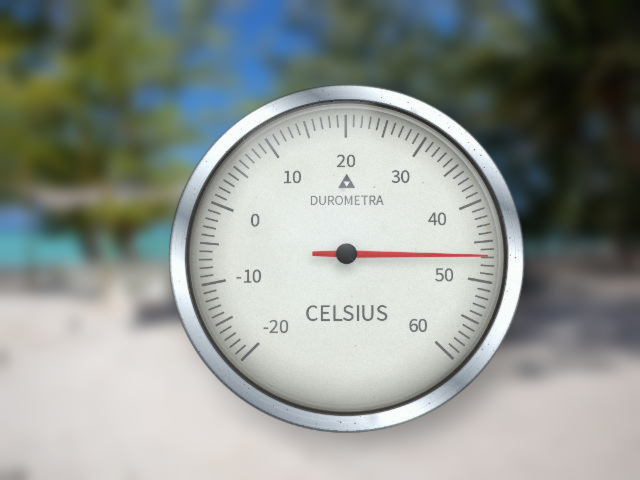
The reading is 47 °C
